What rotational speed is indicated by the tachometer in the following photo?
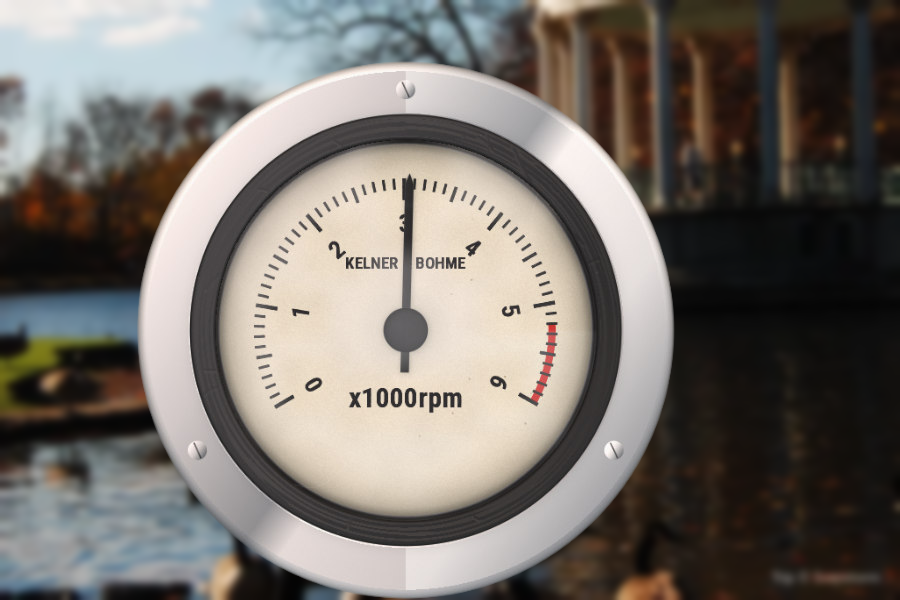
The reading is 3050 rpm
